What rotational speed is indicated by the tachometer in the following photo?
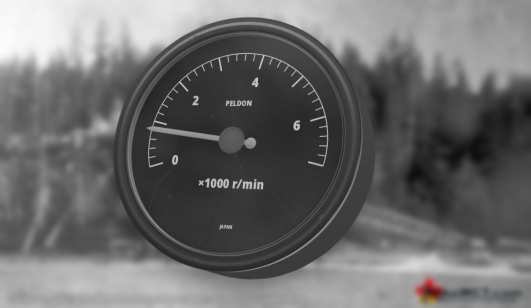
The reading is 800 rpm
